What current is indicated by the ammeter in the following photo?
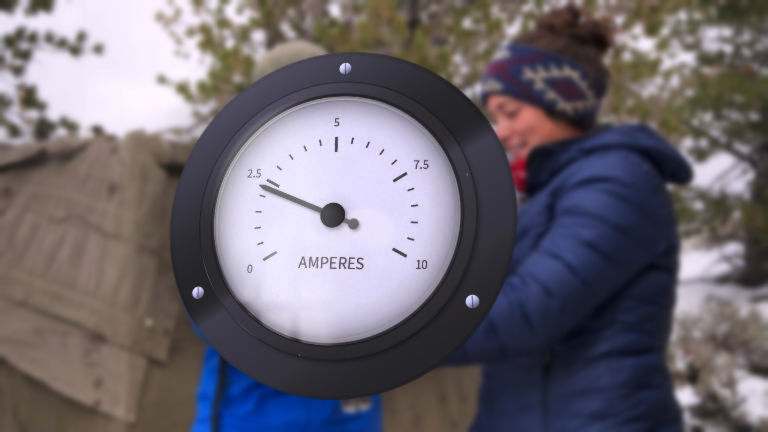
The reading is 2.25 A
